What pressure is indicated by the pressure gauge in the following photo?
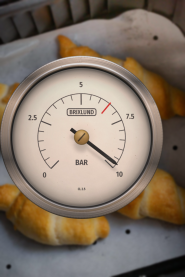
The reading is 9.75 bar
